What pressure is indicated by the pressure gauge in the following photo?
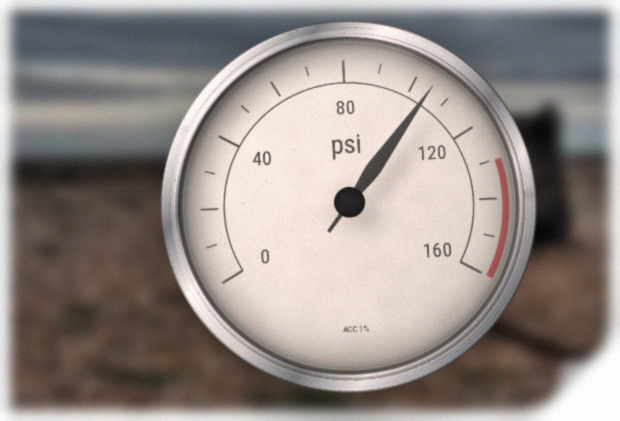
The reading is 105 psi
